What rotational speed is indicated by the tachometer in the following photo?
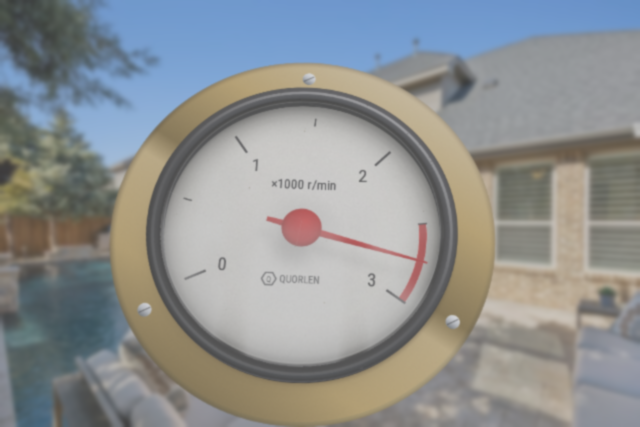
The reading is 2750 rpm
